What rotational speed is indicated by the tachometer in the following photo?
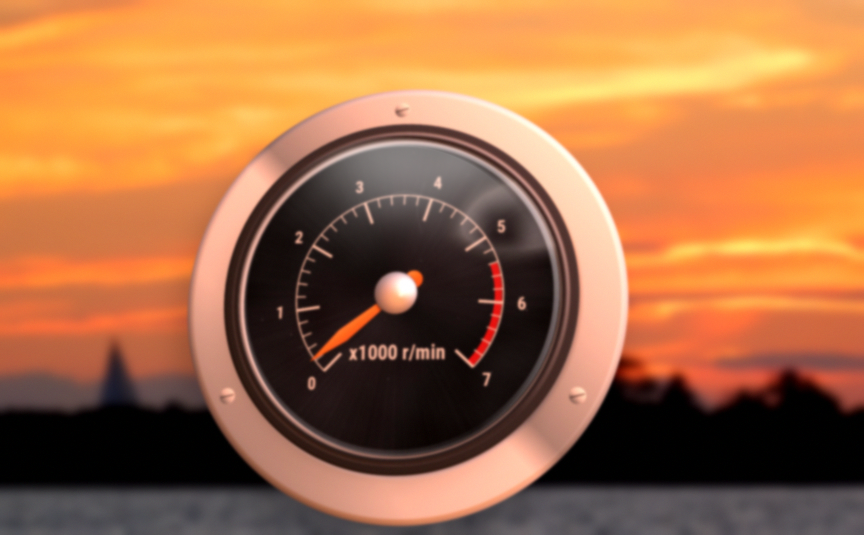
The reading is 200 rpm
